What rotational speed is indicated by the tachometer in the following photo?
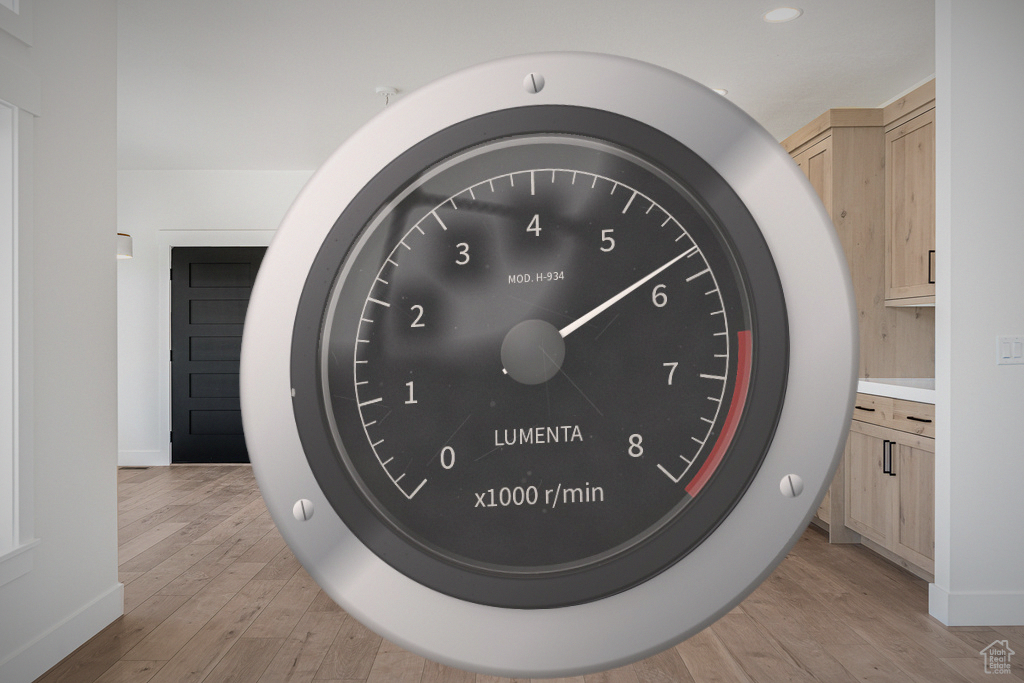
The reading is 5800 rpm
